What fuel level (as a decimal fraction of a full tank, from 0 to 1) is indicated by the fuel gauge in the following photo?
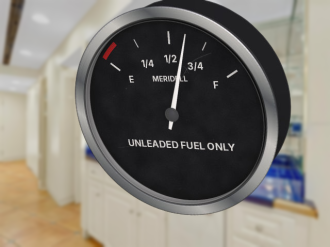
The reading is 0.625
